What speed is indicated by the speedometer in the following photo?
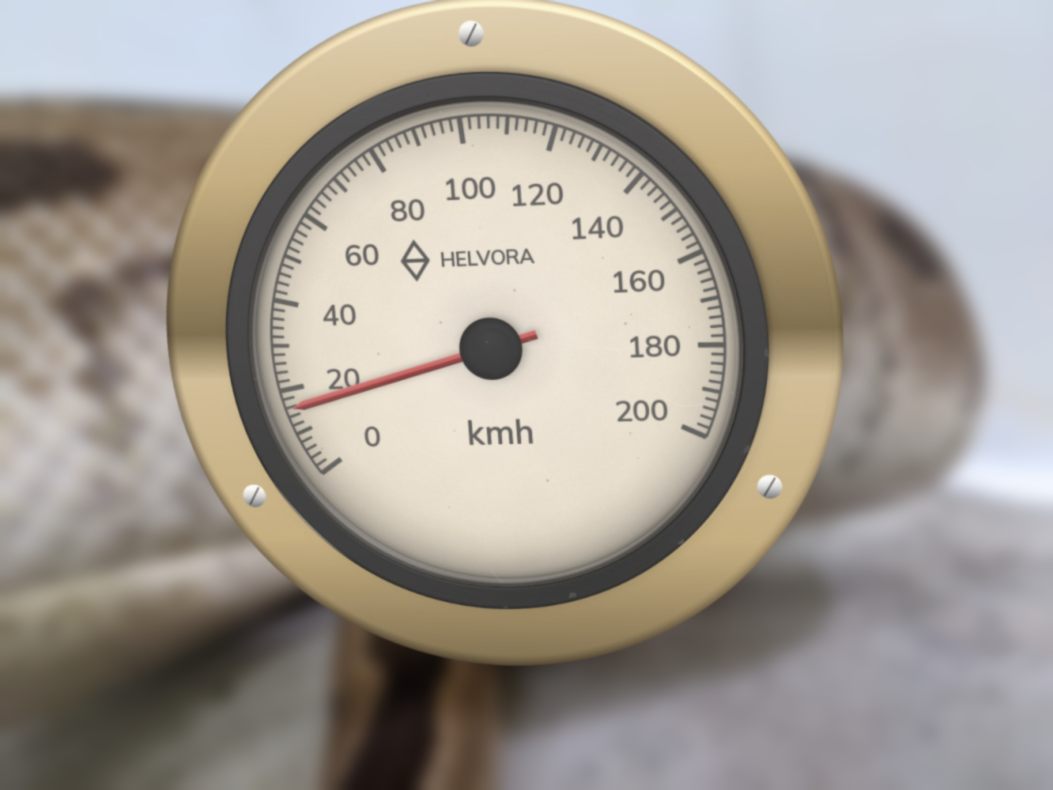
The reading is 16 km/h
